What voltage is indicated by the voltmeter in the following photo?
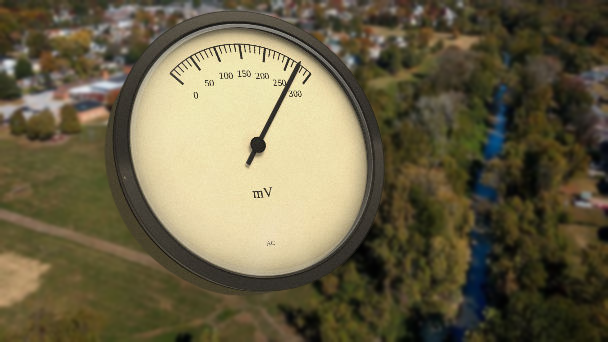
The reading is 270 mV
